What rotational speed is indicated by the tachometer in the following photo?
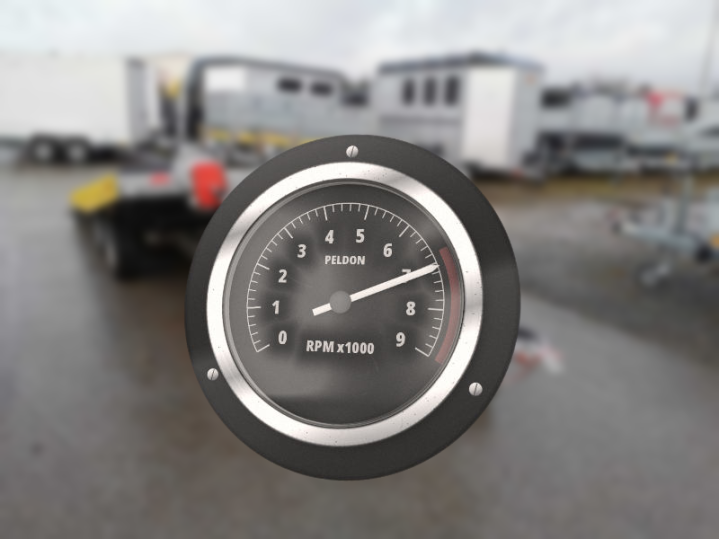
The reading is 7100 rpm
